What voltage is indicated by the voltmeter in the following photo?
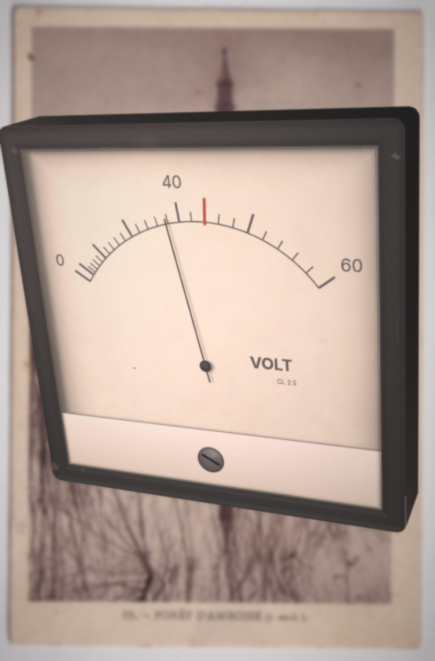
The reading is 38 V
